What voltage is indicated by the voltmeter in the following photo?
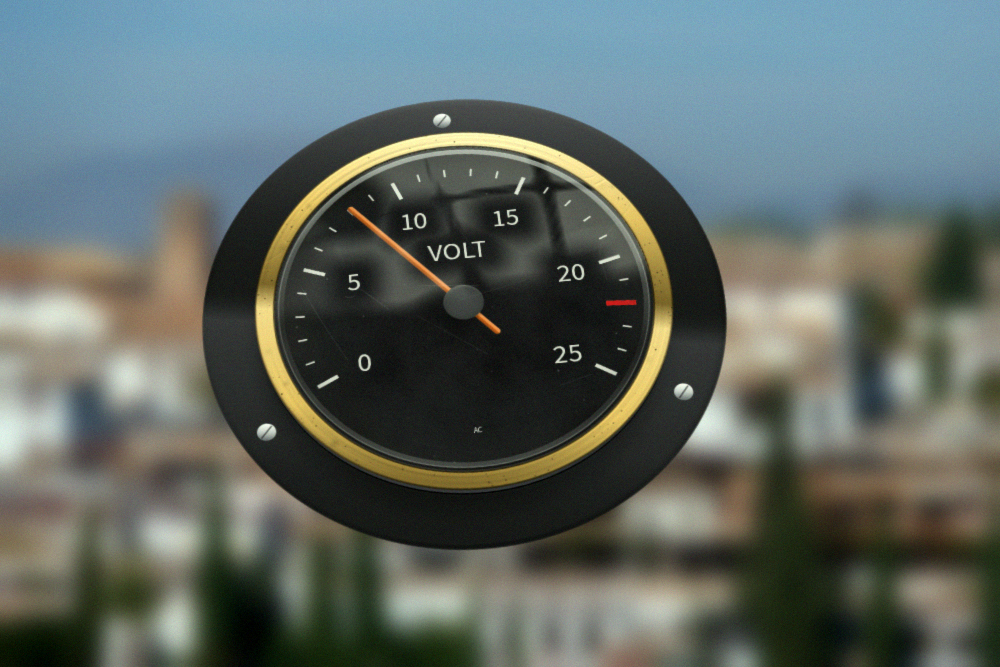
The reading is 8 V
